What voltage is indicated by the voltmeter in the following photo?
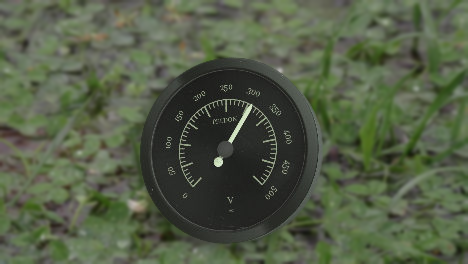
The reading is 310 V
